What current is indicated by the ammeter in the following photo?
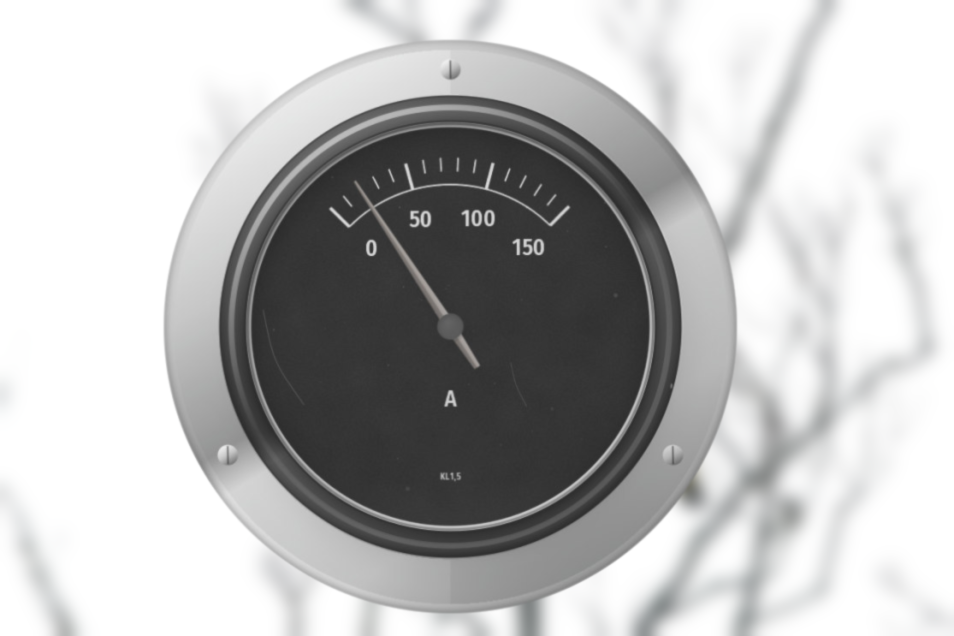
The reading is 20 A
